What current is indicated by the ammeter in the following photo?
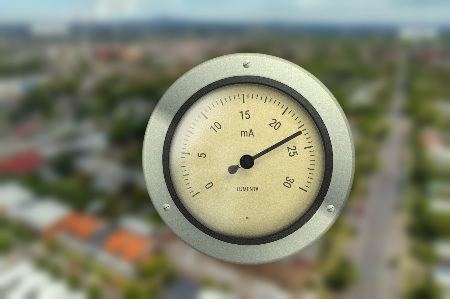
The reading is 23 mA
